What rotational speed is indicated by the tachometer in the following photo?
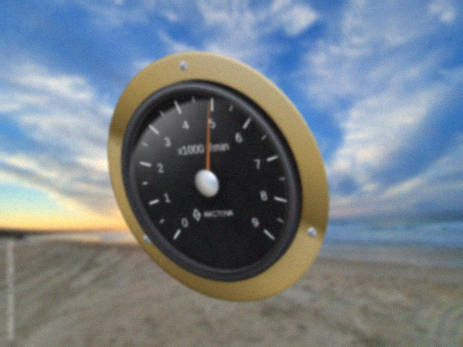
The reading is 5000 rpm
